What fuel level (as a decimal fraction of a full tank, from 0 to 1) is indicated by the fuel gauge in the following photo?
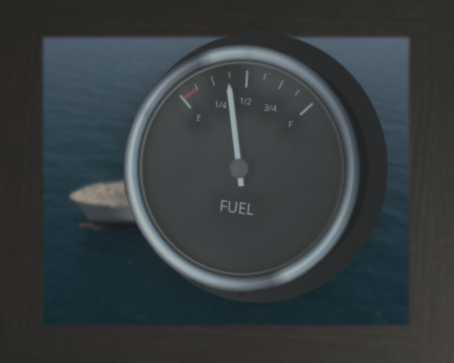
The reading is 0.375
